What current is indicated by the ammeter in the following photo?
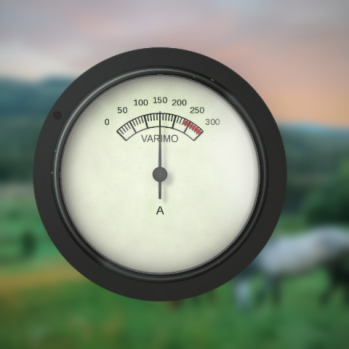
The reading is 150 A
